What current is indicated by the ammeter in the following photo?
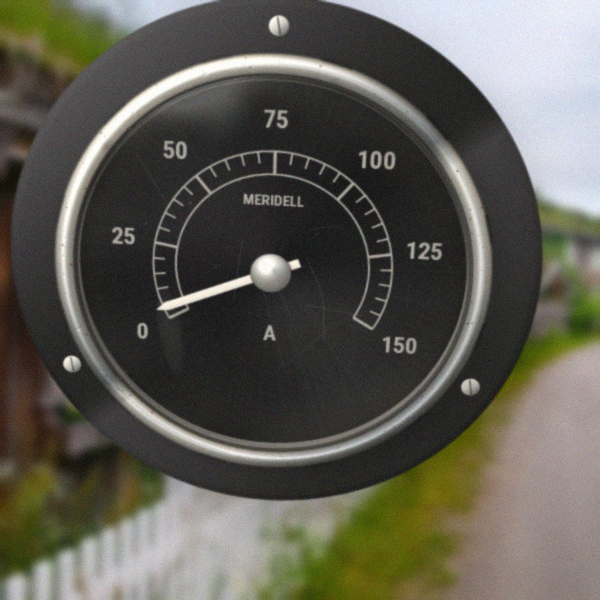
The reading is 5 A
